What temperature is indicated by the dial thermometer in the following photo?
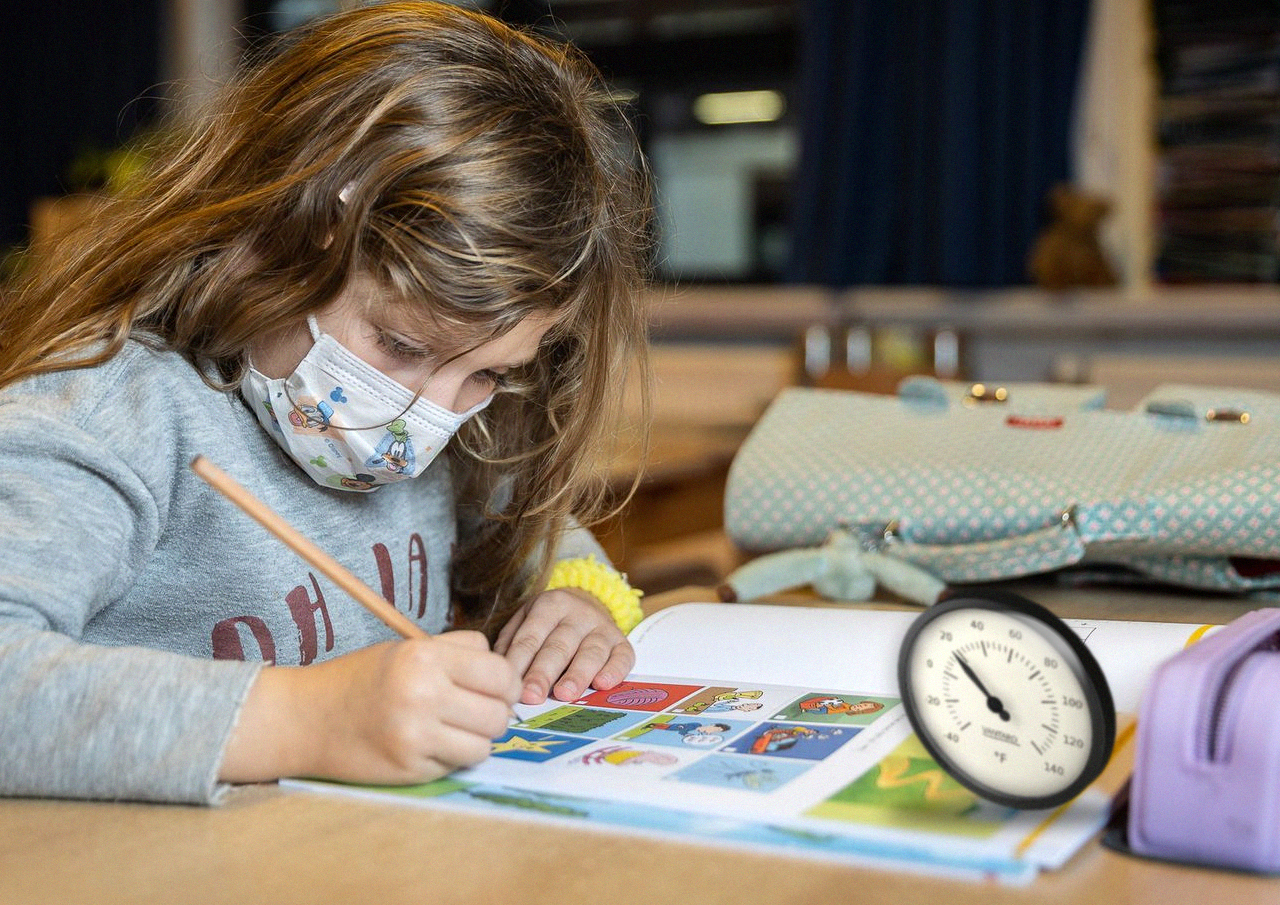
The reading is 20 °F
